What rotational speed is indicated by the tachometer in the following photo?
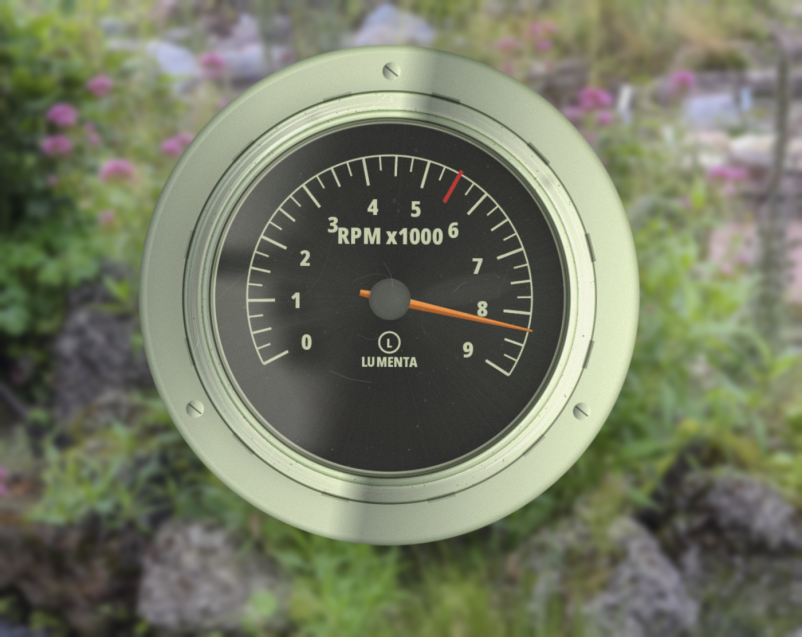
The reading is 8250 rpm
